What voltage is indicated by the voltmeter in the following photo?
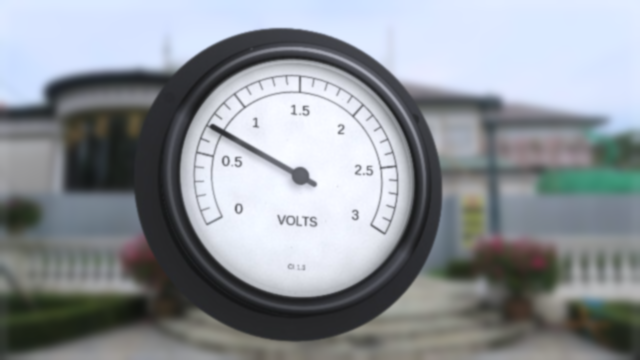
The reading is 0.7 V
